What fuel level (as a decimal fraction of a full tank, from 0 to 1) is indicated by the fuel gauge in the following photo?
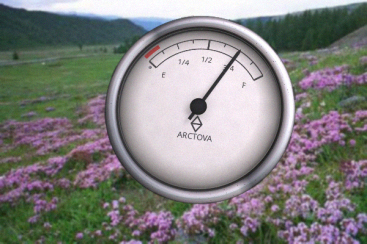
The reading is 0.75
